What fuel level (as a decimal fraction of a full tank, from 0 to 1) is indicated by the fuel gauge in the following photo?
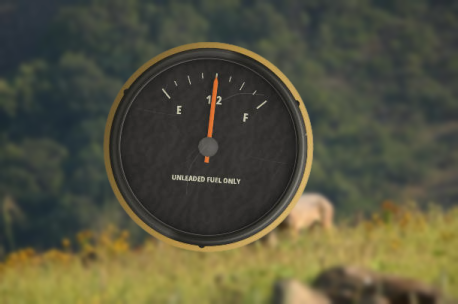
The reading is 0.5
